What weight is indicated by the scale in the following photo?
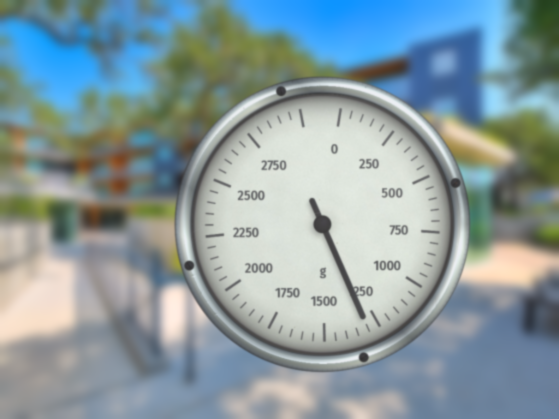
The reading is 1300 g
